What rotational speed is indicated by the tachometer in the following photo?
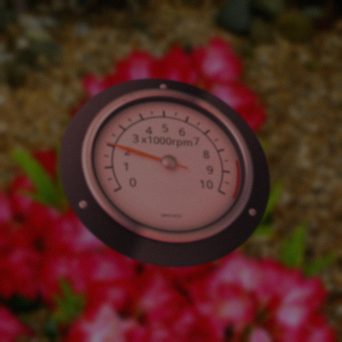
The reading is 2000 rpm
